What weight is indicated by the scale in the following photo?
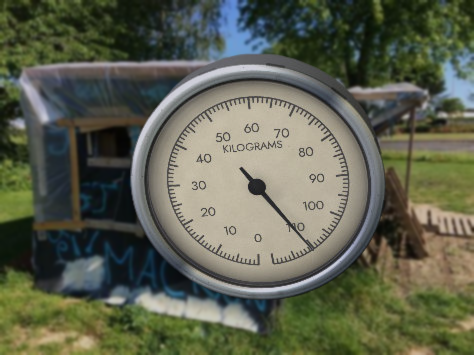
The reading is 110 kg
